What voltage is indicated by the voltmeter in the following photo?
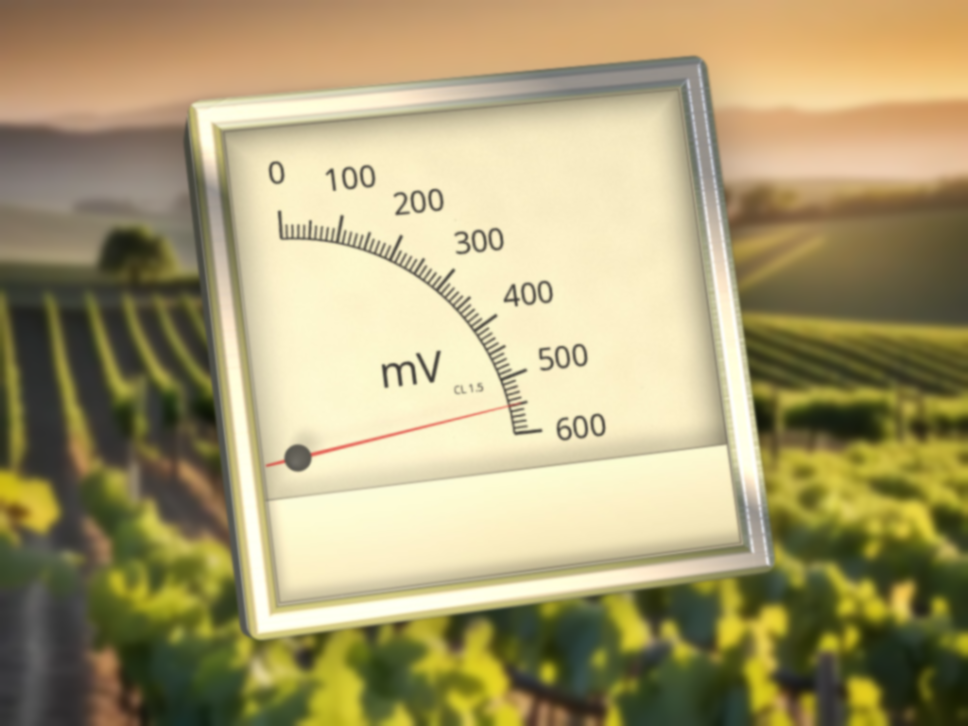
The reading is 550 mV
